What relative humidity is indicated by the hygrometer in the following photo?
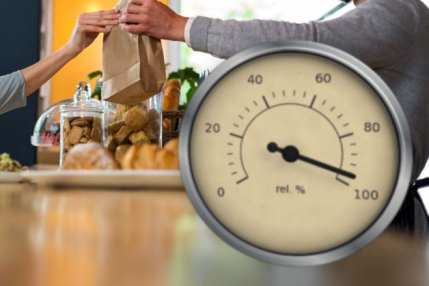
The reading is 96 %
